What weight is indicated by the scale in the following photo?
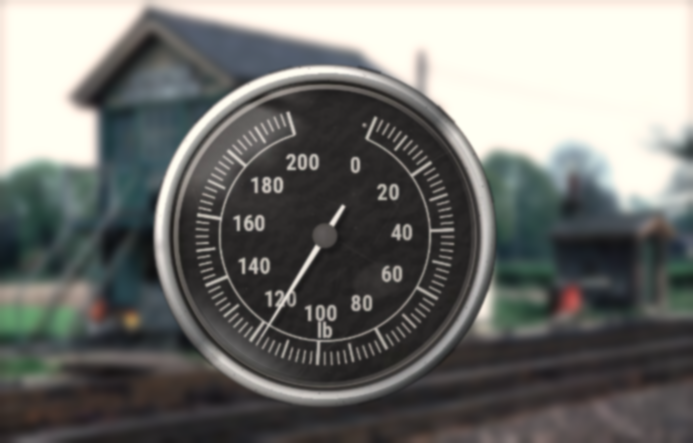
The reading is 118 lb
